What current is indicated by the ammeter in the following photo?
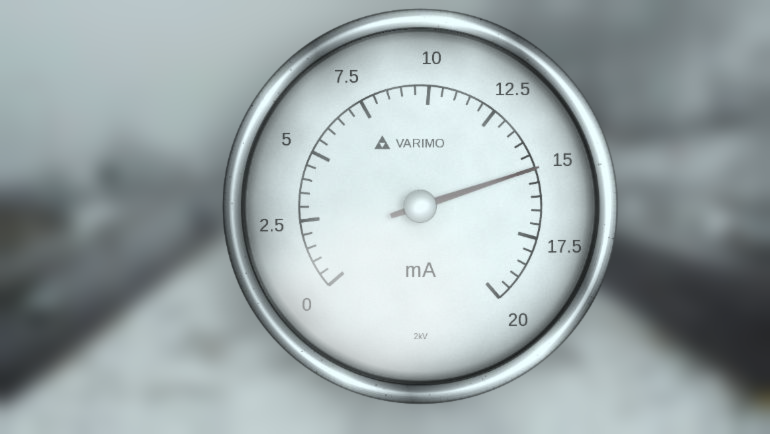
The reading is 15 mA
